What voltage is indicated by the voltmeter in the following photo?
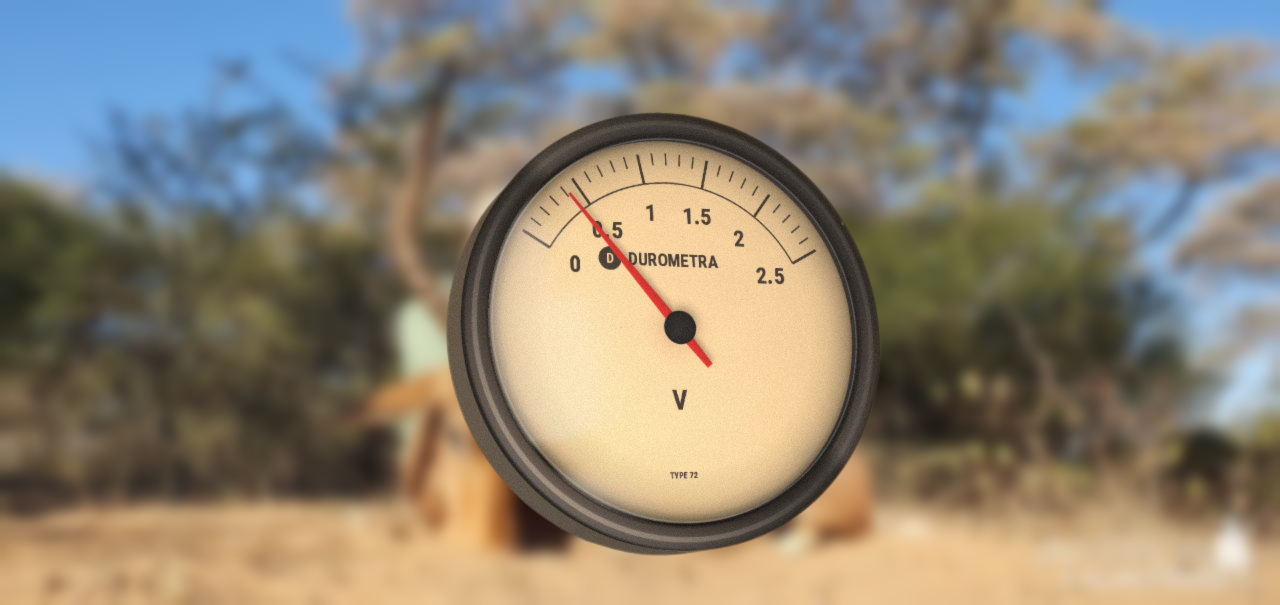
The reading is 0.4 V
